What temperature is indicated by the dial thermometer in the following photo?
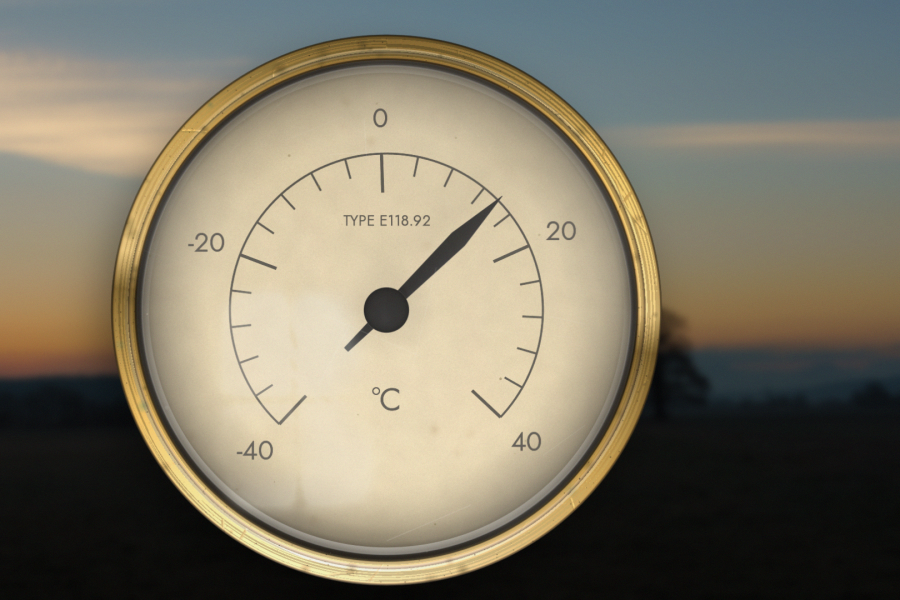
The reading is 14 °C
